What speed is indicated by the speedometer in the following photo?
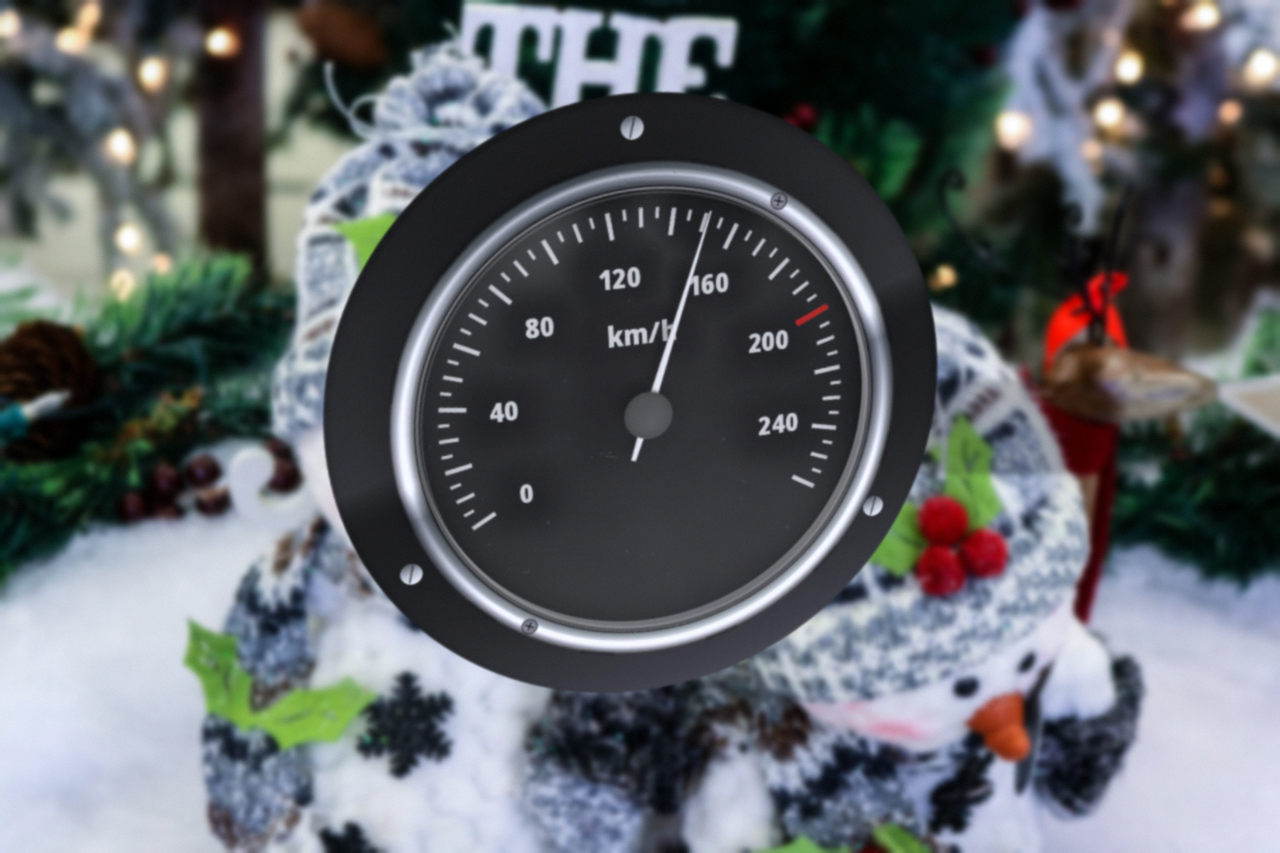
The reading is 150 km/h
